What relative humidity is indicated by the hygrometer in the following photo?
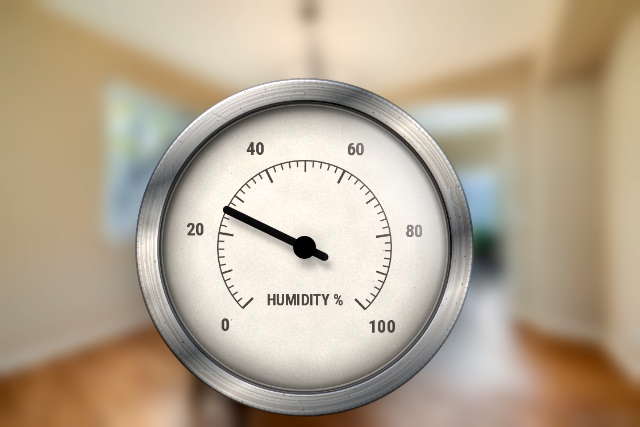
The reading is 26 %
